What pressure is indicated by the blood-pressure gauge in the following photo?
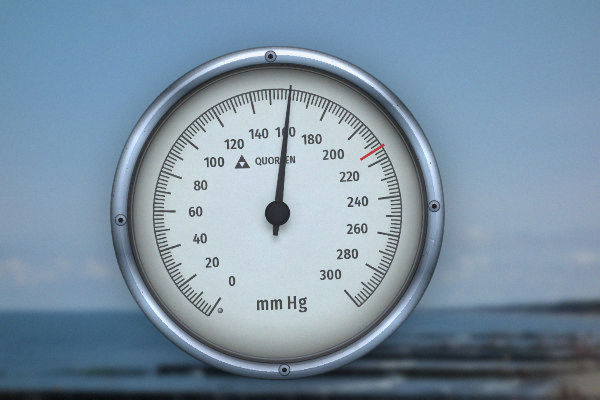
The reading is 160 mmHg
